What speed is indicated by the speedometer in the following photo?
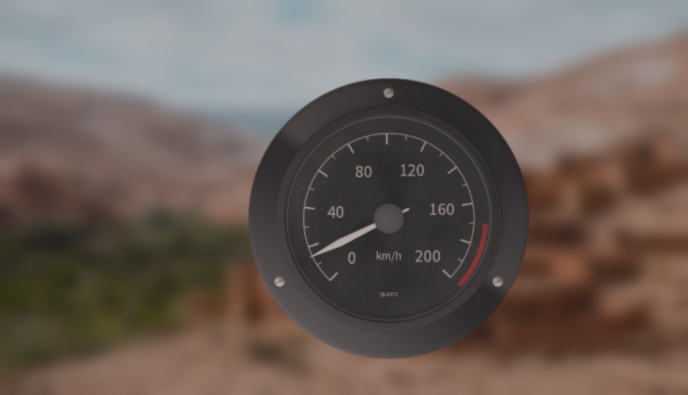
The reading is 15 km/h
